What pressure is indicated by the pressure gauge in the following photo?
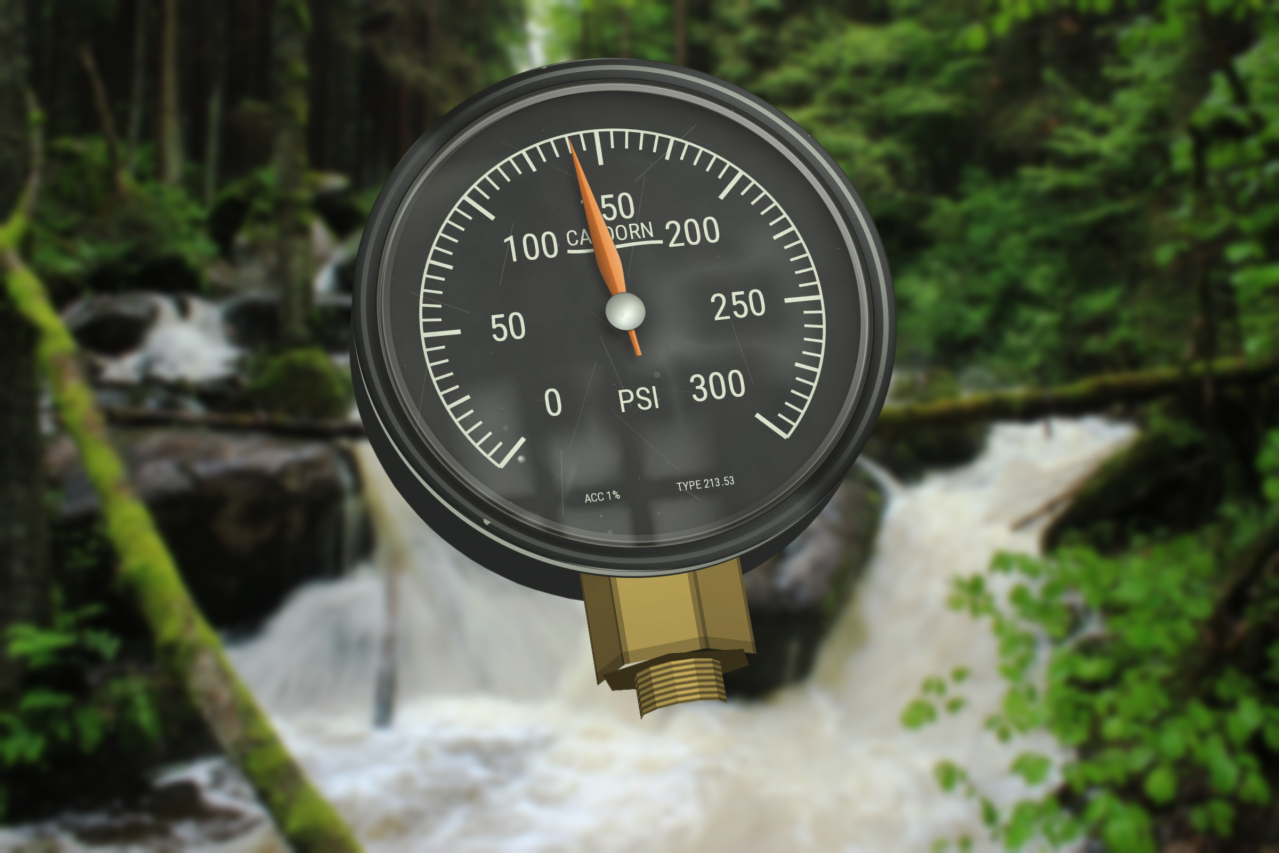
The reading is 140 psi
